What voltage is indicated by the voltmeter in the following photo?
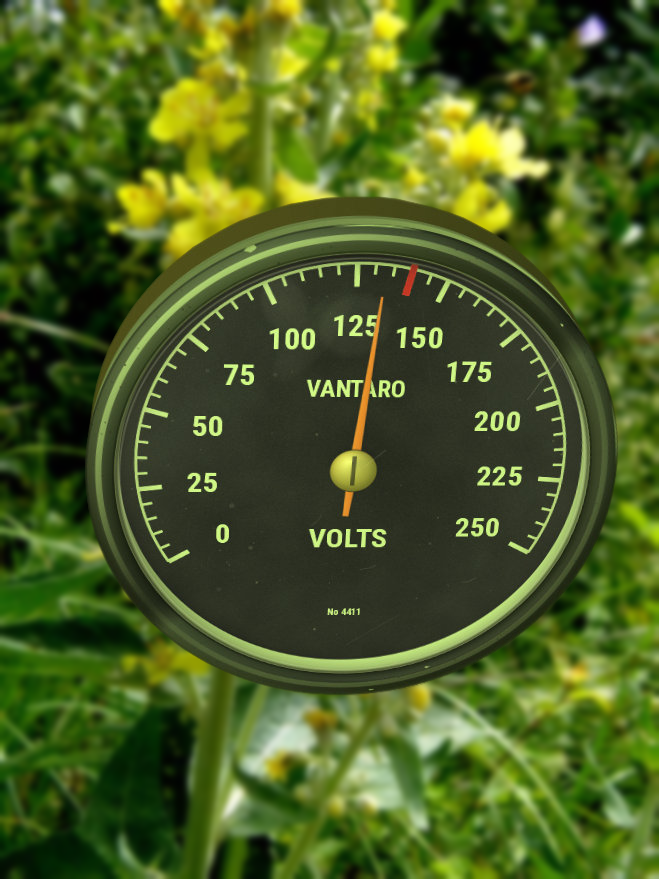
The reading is 132.5 V
